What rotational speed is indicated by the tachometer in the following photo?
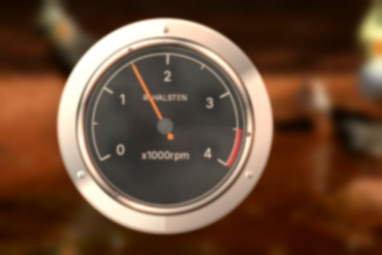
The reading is 1500 rpm
